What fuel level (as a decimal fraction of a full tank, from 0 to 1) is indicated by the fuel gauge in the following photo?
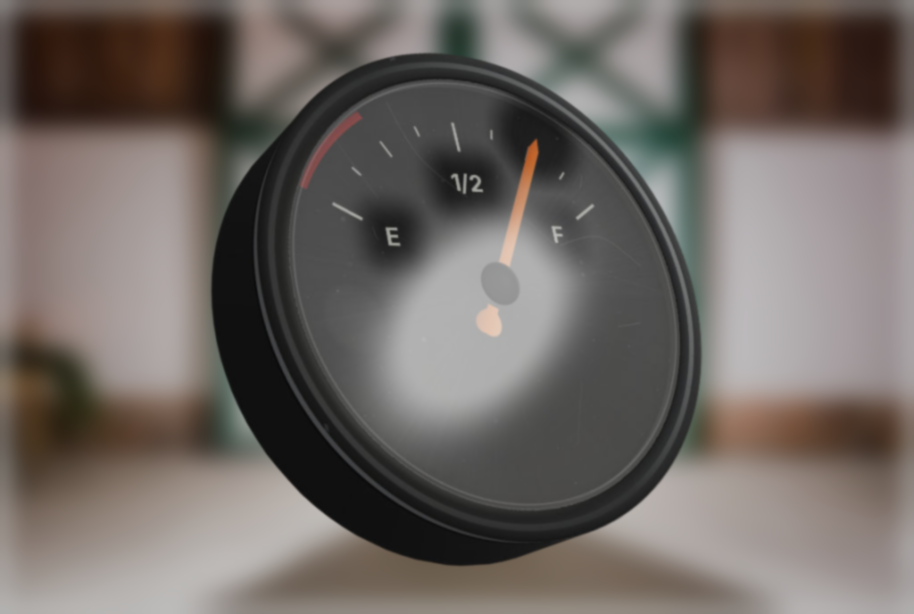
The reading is 0.75
